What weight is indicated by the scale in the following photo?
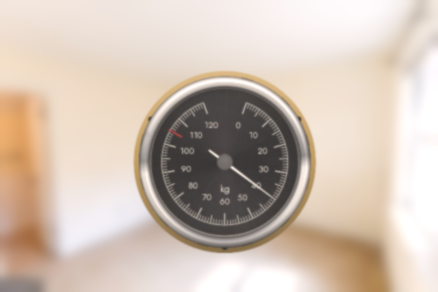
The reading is 40 kg
